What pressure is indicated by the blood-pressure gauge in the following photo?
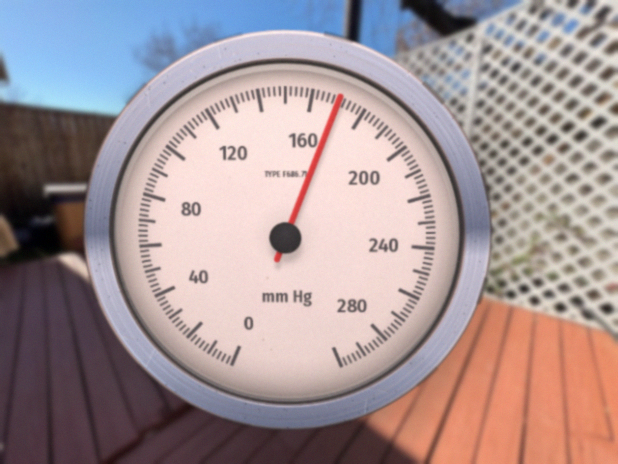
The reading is 170 mmHg
